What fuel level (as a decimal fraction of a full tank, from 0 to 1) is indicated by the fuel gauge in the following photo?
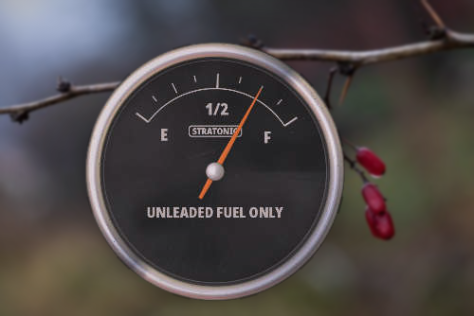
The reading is 0.75
